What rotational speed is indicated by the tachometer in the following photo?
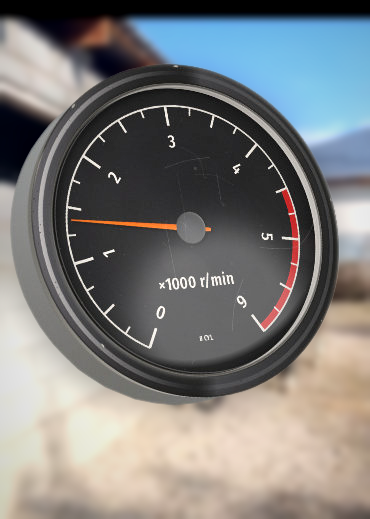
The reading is 1375 rpm
